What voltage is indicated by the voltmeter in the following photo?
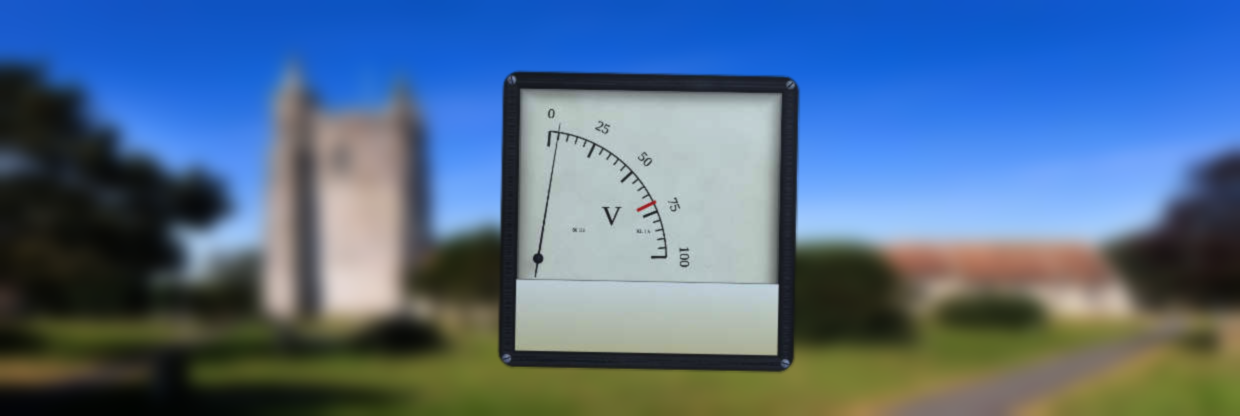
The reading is 5 V
